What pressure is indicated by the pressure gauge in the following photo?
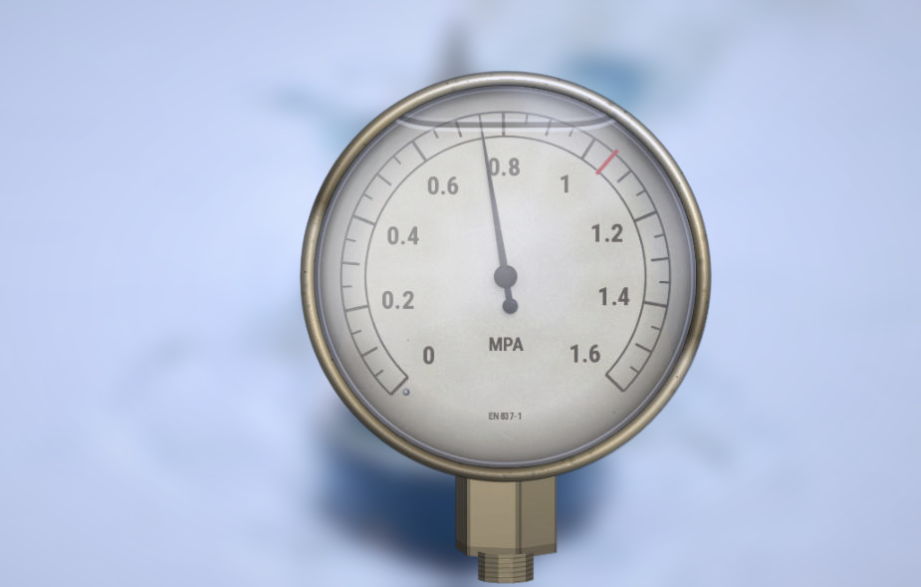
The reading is 0.75 MPa
